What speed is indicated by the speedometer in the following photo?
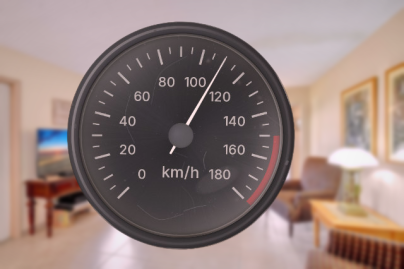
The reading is 110 km/h
